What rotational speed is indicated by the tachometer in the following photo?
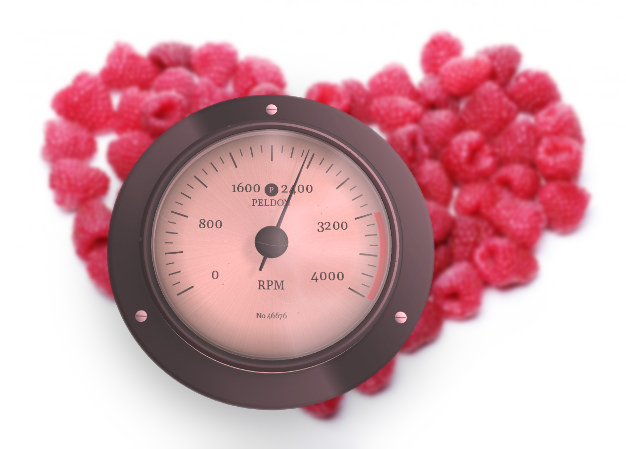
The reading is 2350 rpm
